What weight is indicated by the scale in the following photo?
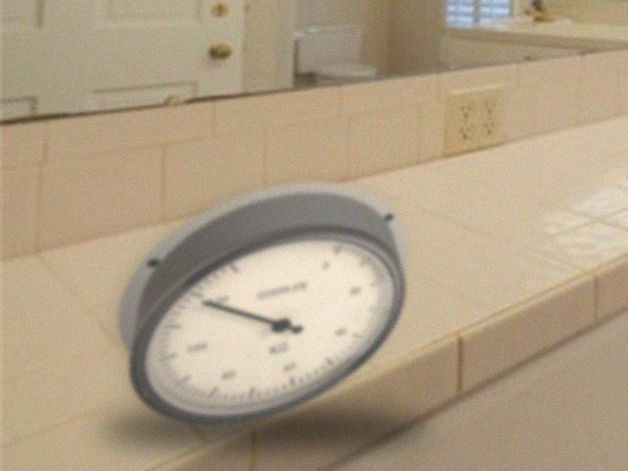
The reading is 120 kg
